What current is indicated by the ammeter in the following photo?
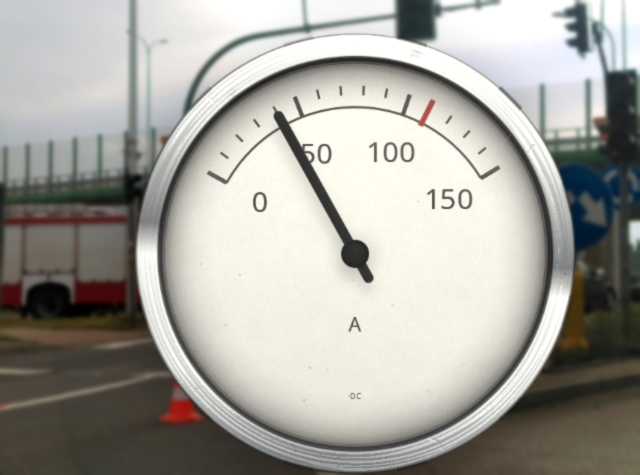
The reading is 40 A
